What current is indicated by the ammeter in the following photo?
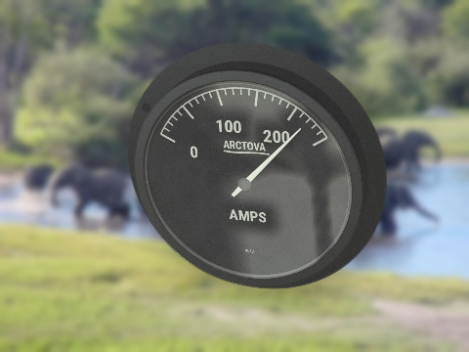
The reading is 220 A
